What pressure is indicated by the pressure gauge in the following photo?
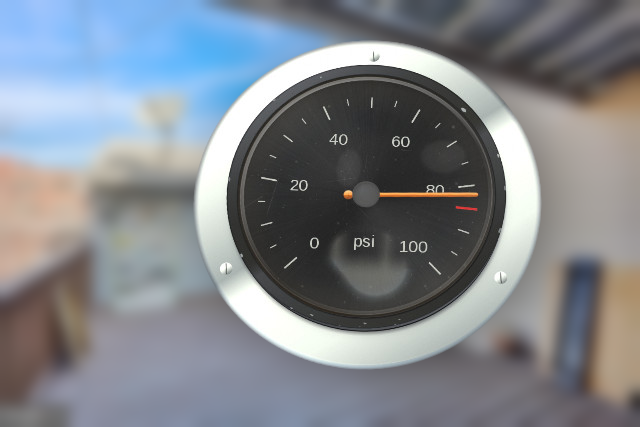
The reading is 82.5 psi
